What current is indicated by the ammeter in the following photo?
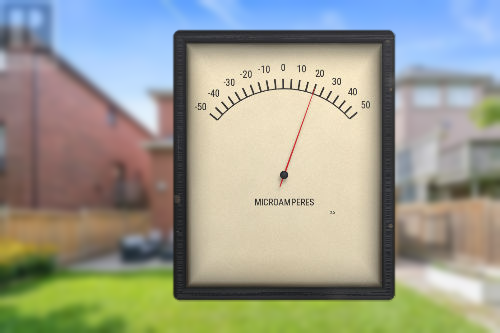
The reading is 20 µA
